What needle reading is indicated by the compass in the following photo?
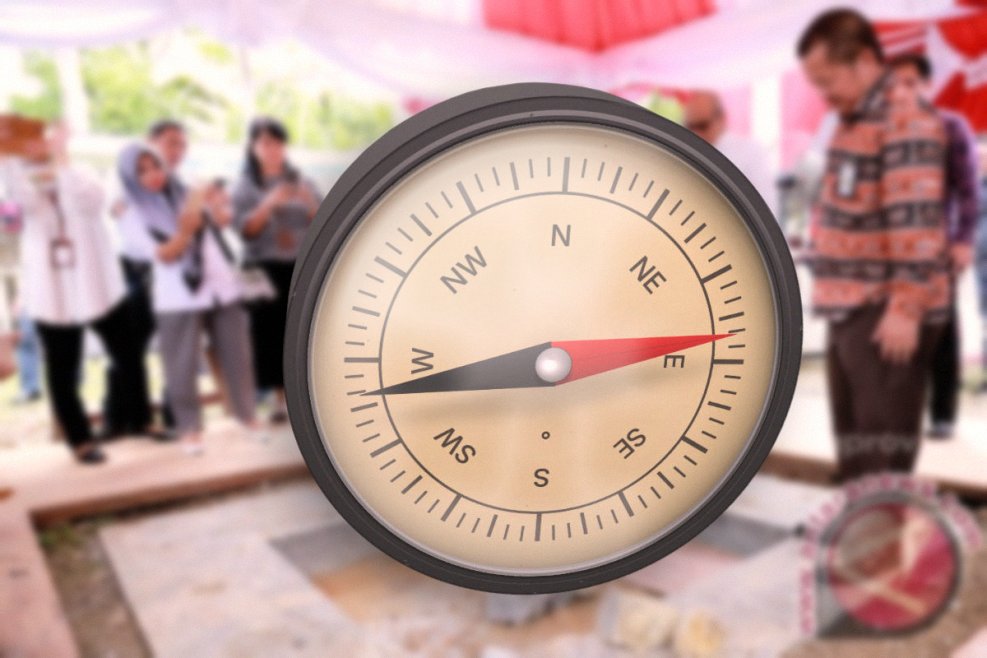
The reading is 80 °
